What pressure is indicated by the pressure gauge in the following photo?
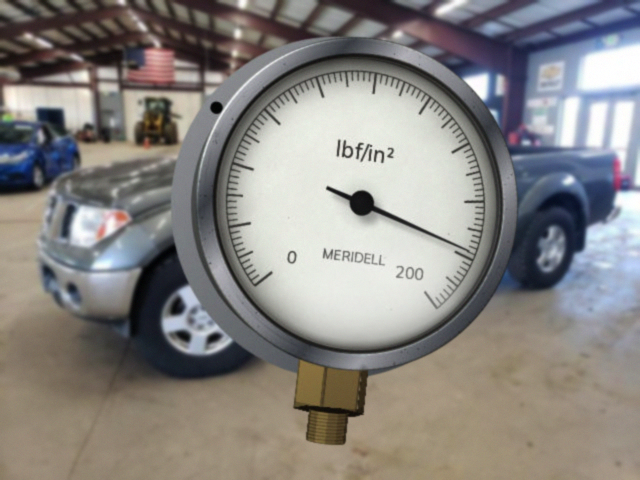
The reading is 178 psi
